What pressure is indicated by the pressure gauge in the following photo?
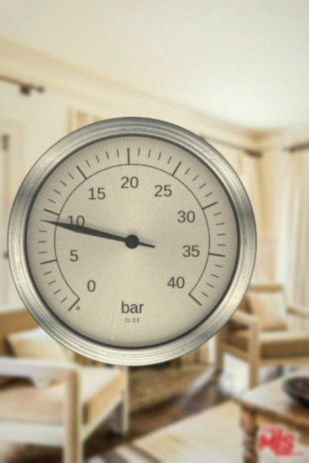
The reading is 9 bar
